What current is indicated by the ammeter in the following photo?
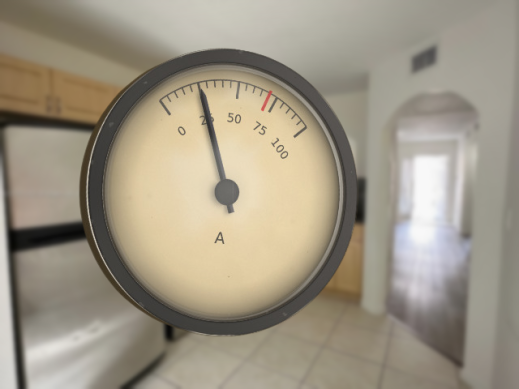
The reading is 25 A
